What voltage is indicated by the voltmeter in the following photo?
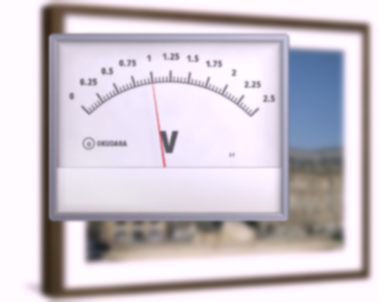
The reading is 1 V
